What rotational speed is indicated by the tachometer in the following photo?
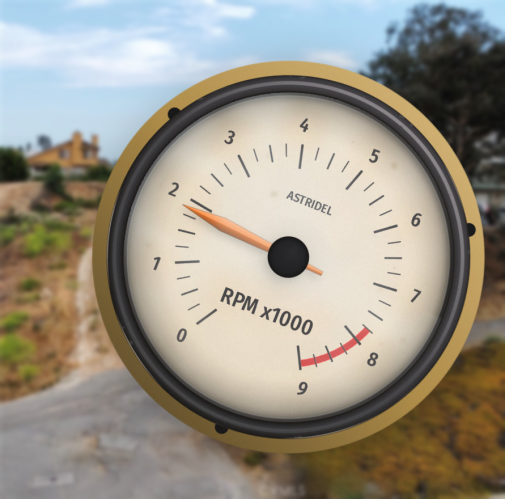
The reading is 1875 rpm
